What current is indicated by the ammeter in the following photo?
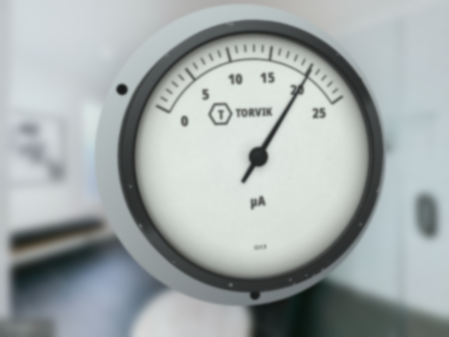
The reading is 20 µA
